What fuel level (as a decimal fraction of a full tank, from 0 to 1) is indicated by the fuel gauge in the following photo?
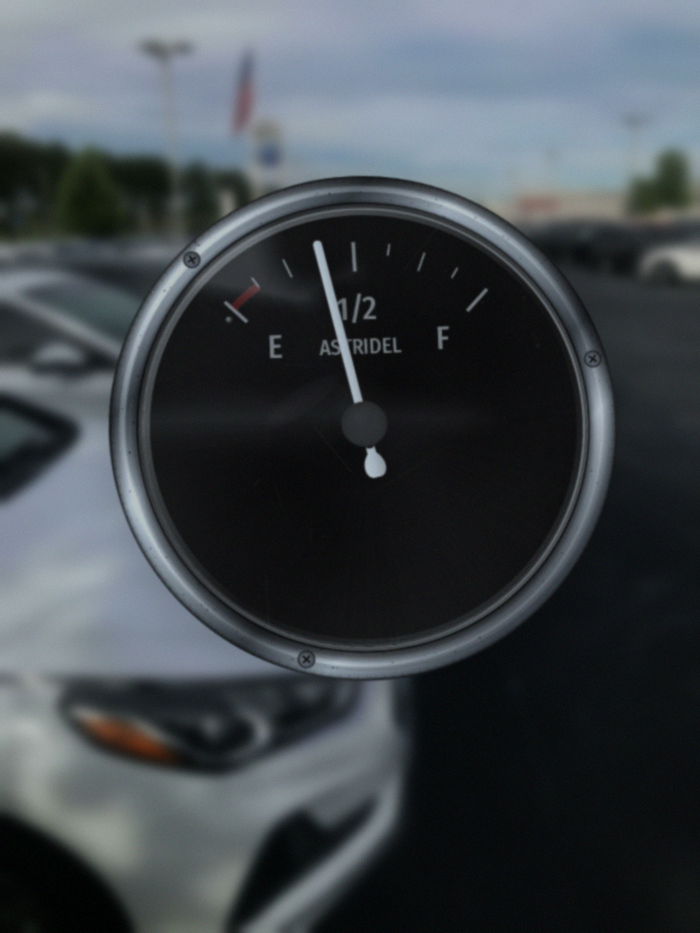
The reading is 0.375
